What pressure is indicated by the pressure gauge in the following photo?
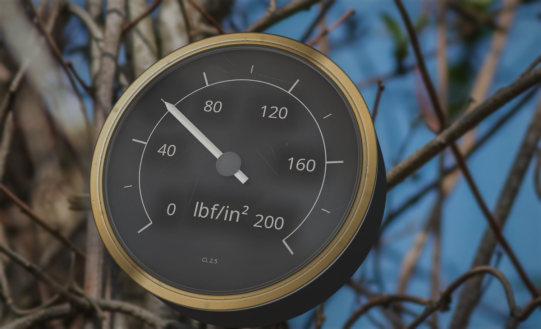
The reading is 60 psi
